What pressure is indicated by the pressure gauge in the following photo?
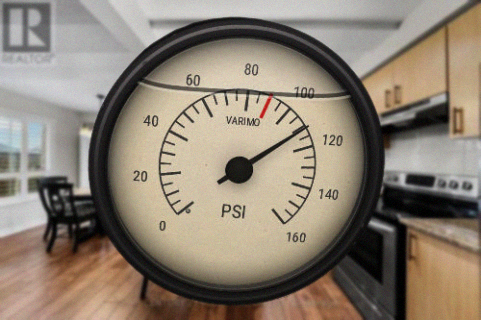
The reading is 110 psi
